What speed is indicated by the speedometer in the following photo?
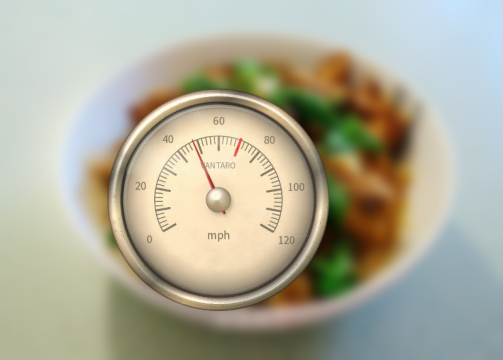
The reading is 48 mph
